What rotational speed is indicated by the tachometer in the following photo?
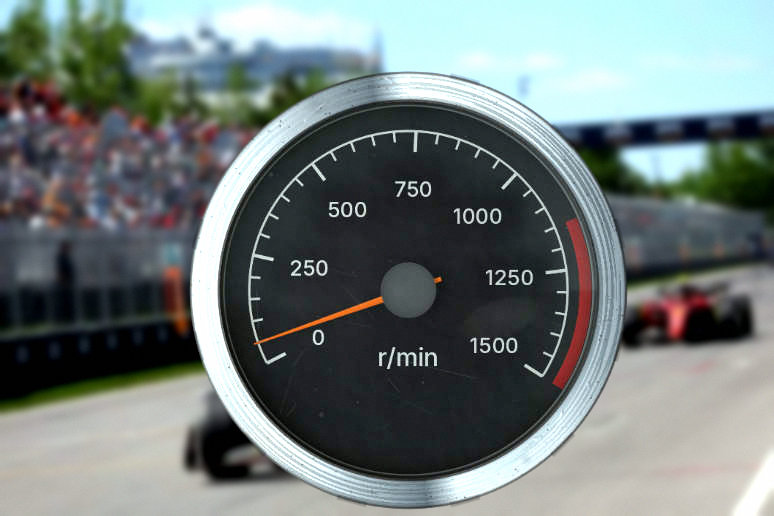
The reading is 50 rpm
